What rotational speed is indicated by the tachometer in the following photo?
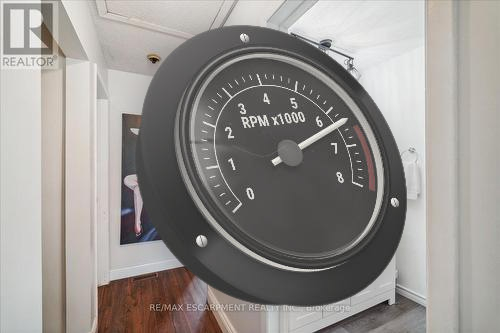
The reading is 6400 rpm
